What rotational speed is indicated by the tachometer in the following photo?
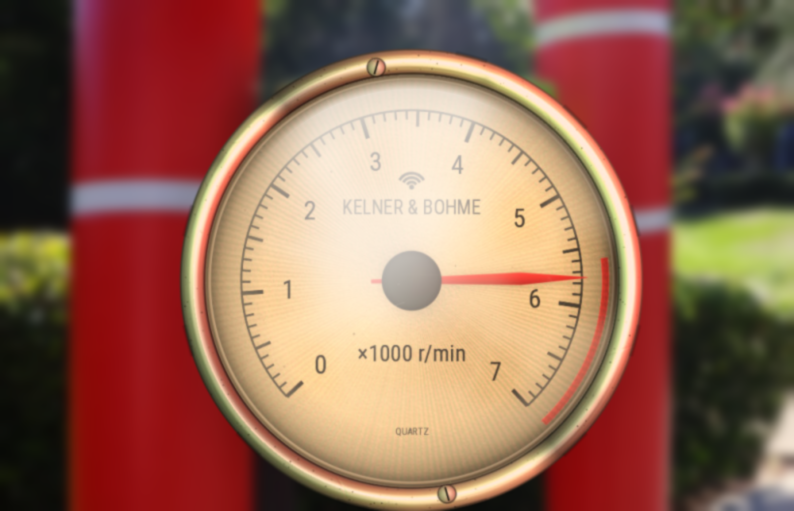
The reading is 5750 rpm
